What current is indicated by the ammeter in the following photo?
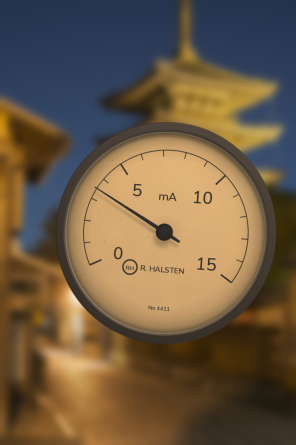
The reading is 3.5 mA
